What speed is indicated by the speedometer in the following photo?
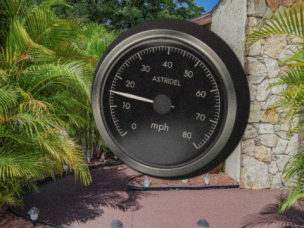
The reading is 15 mph
